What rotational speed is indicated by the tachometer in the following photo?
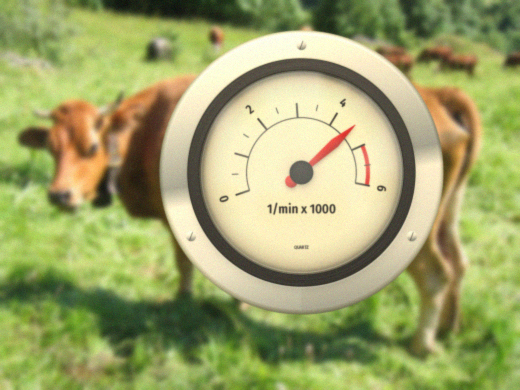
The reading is 4500 rpm
